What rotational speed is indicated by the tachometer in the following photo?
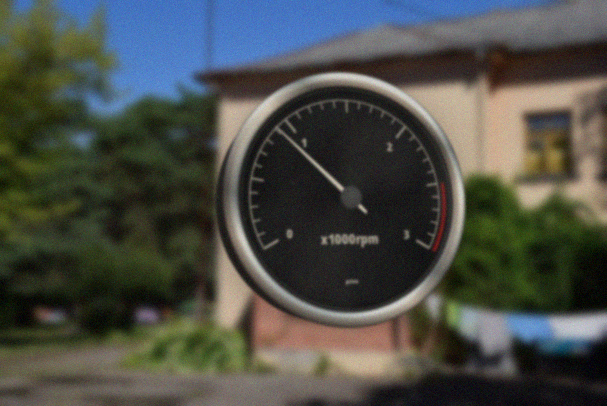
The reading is 900 rpm
